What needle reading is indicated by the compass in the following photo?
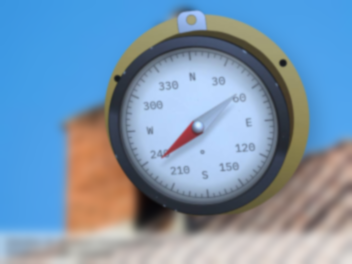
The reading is 235 °
